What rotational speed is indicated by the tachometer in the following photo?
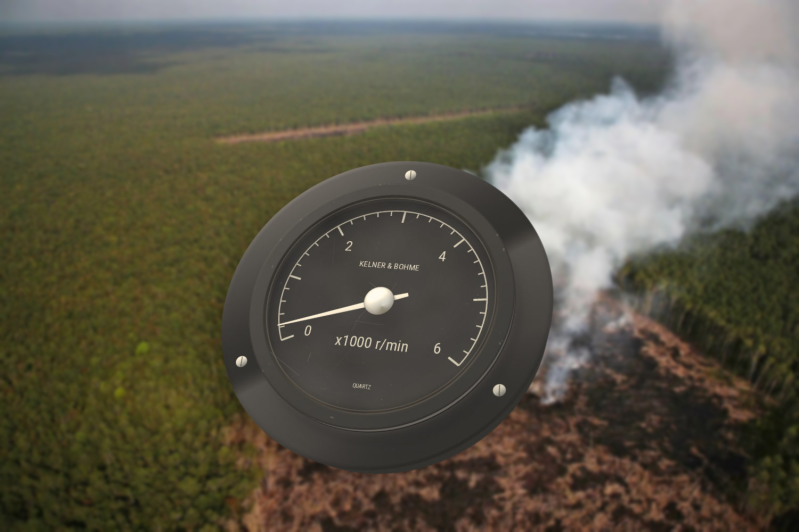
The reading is 200 rpm
